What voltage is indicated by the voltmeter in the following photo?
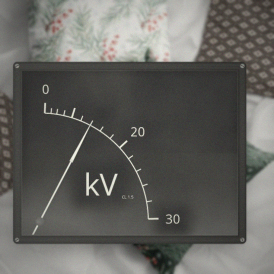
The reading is 14 kV
